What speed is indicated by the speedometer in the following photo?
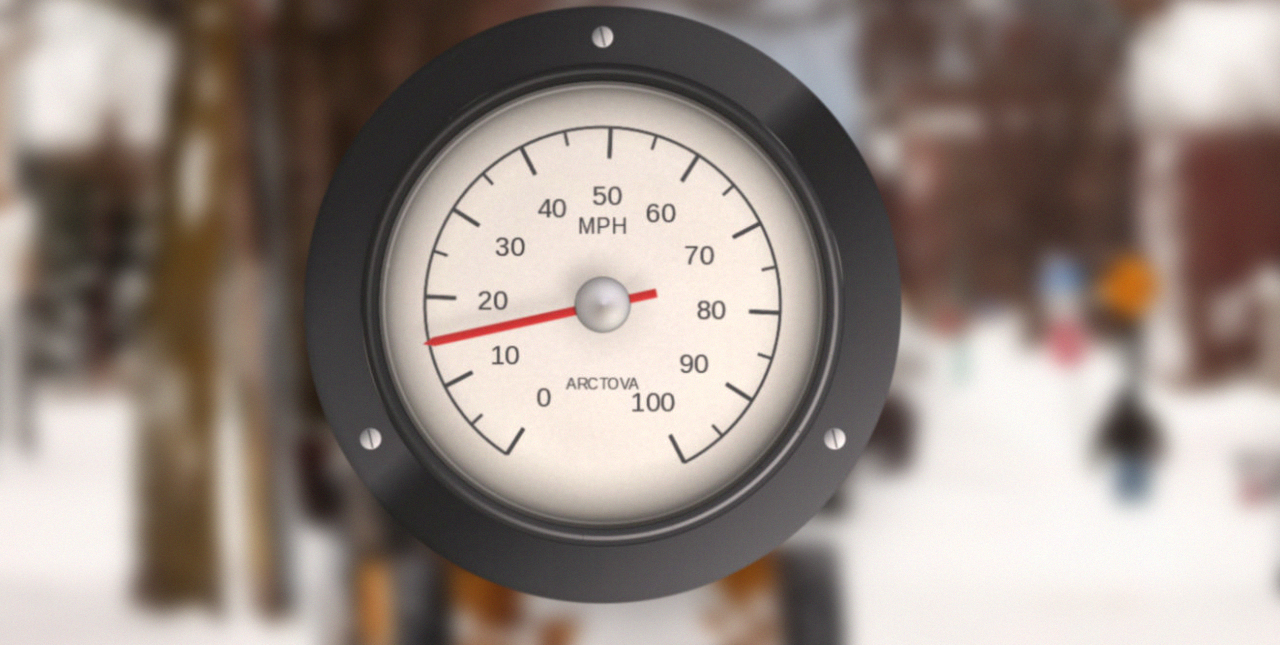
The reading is 15 mph
